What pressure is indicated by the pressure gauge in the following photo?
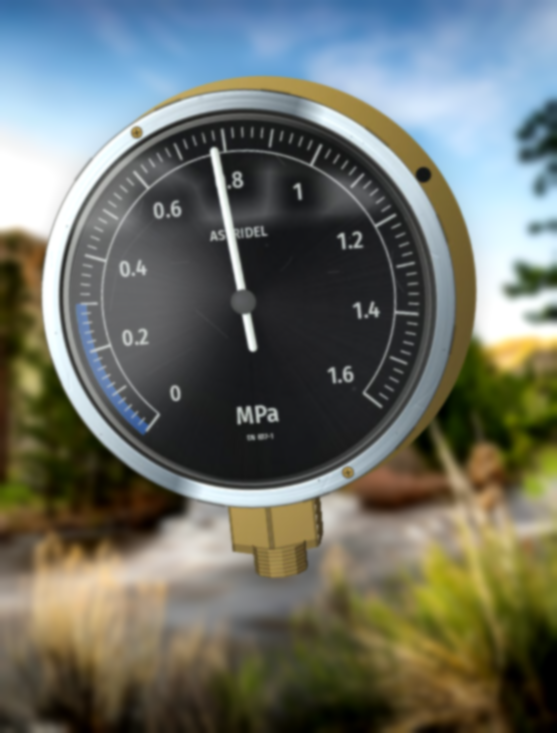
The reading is 0.78 MPa
